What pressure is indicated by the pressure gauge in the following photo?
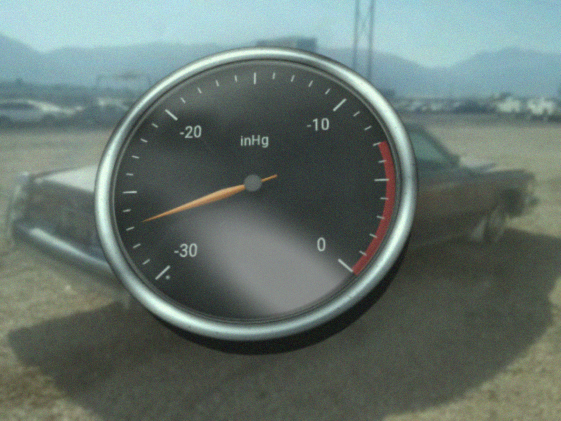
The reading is -27 inHg
